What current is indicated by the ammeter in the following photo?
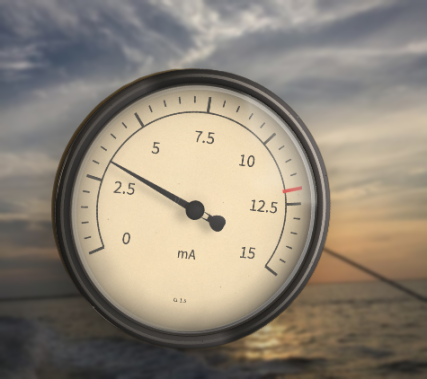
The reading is 3.25 mA
